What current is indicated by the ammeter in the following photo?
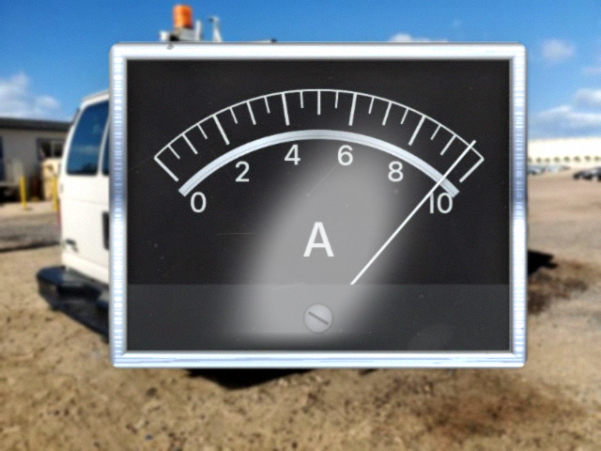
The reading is 9.5 A
